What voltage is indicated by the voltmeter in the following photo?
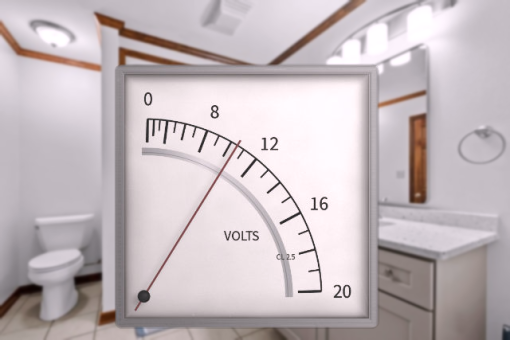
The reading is 10.5 V
